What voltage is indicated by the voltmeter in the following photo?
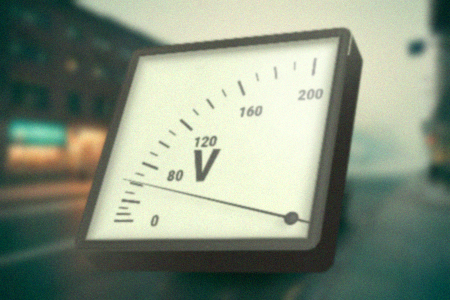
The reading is 60 V
